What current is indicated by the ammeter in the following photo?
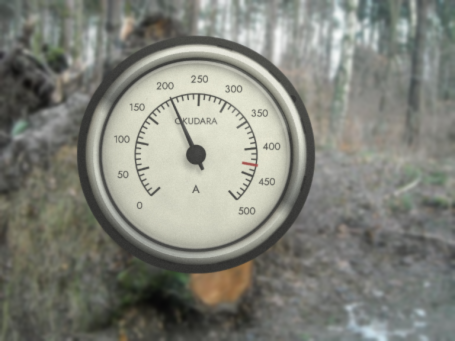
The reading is 200 A
